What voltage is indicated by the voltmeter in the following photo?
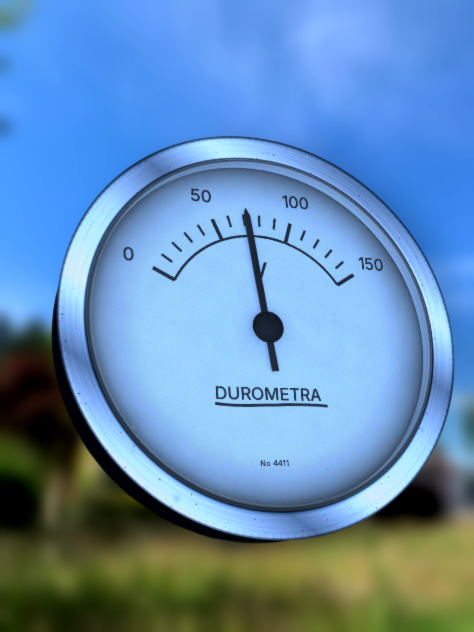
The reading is 70 V
